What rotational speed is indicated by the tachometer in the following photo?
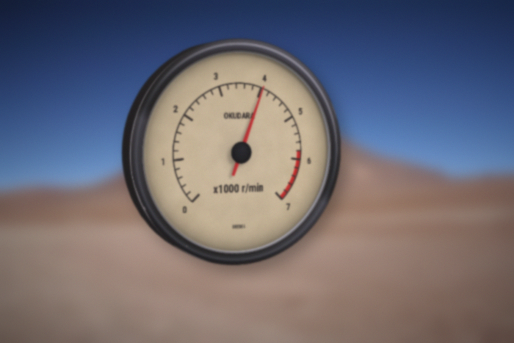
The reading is 4000 rpm
